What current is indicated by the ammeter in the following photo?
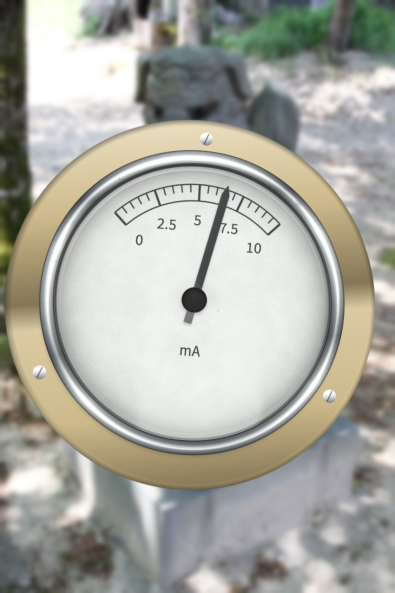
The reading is 6.5 mA
